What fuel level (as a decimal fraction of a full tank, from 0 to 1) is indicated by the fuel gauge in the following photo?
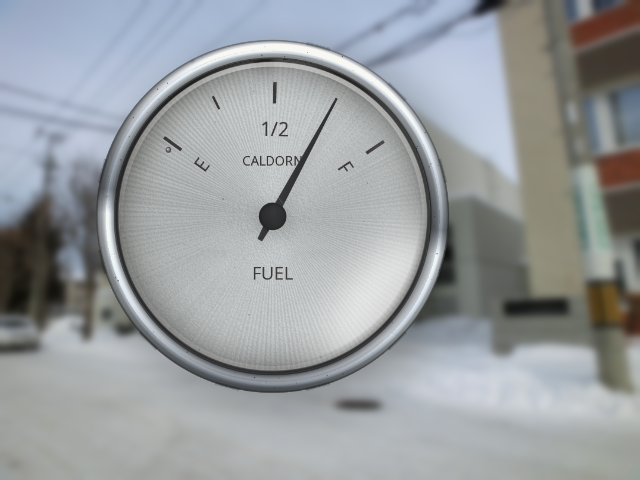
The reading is 0.75
